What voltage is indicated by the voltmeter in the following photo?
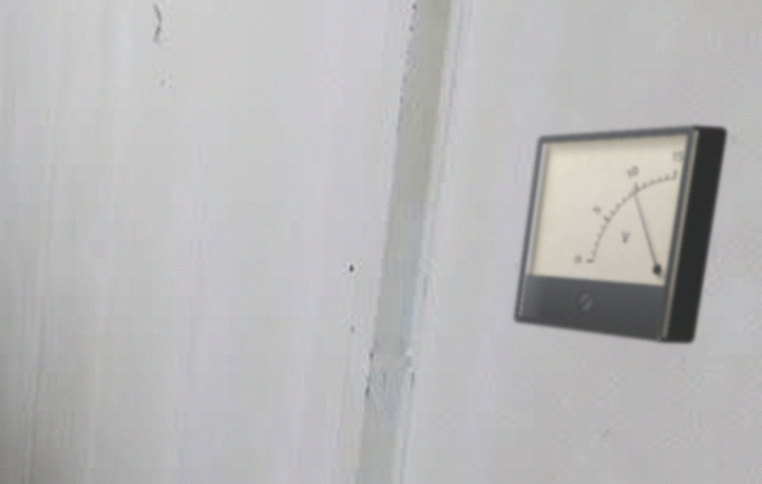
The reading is 10 V
